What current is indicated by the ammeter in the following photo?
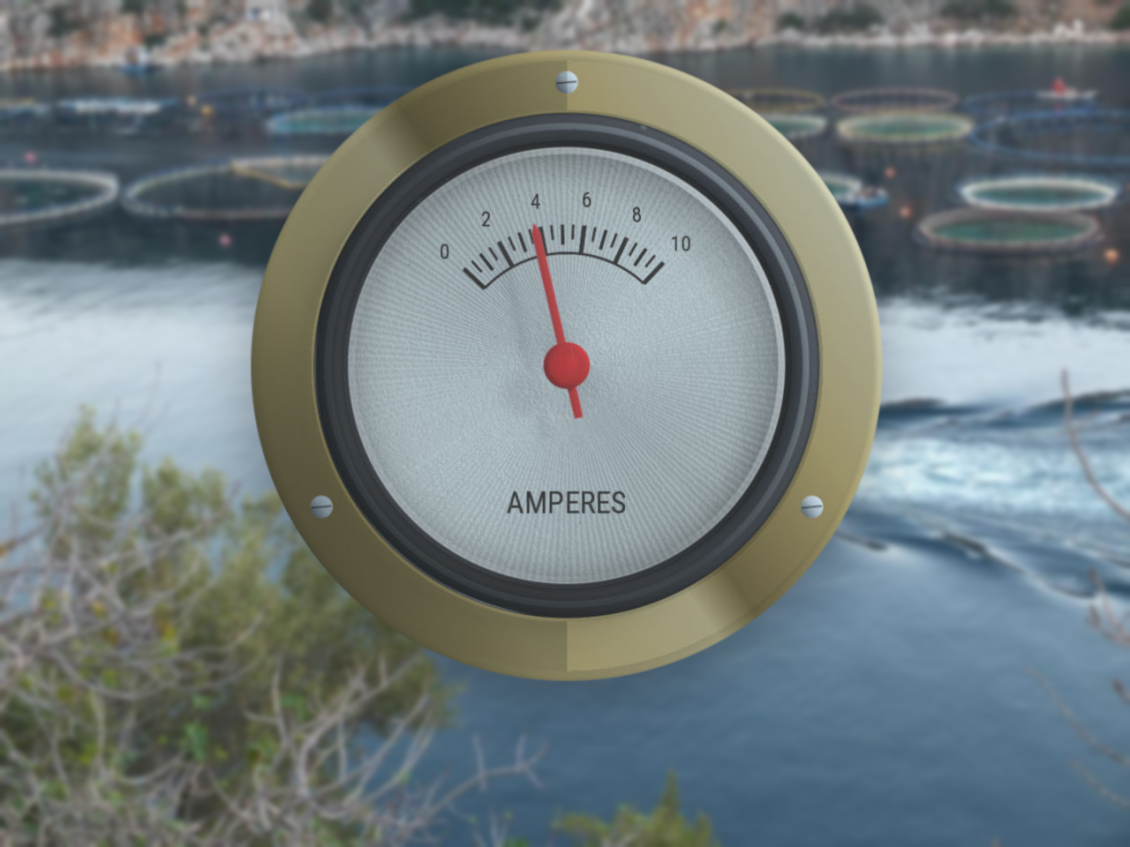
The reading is 3.75 A
